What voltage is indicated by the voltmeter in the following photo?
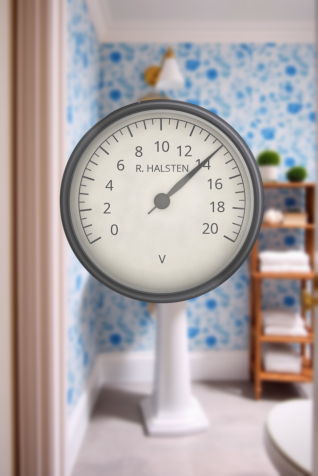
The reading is 14 V
